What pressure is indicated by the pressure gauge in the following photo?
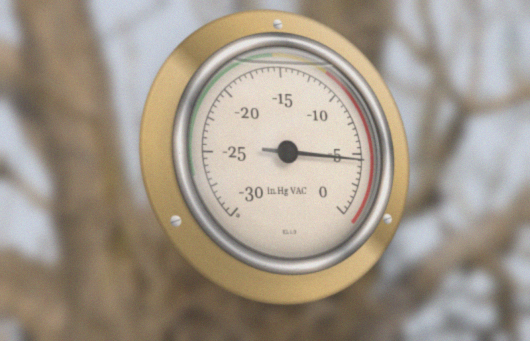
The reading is -4.5 inHg
